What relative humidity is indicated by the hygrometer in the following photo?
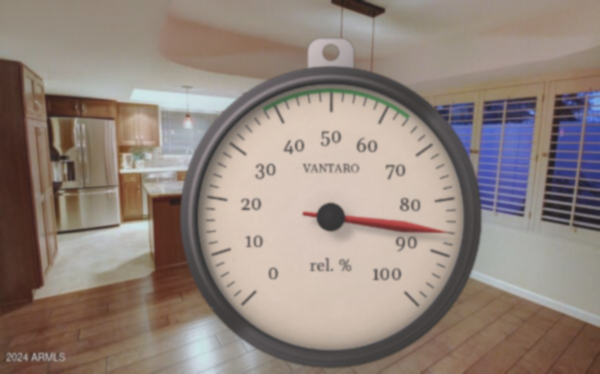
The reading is 86 %
